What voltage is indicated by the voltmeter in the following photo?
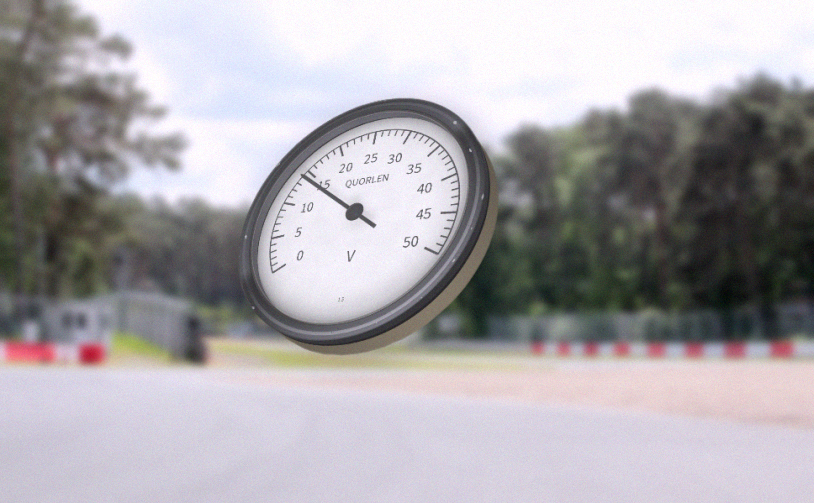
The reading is 14 V
